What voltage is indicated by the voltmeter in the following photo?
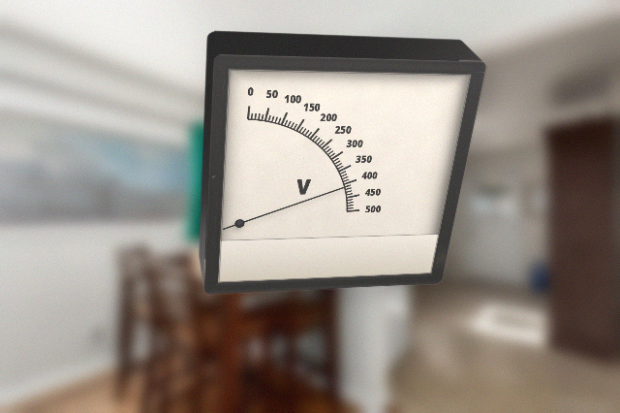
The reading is 400 V
